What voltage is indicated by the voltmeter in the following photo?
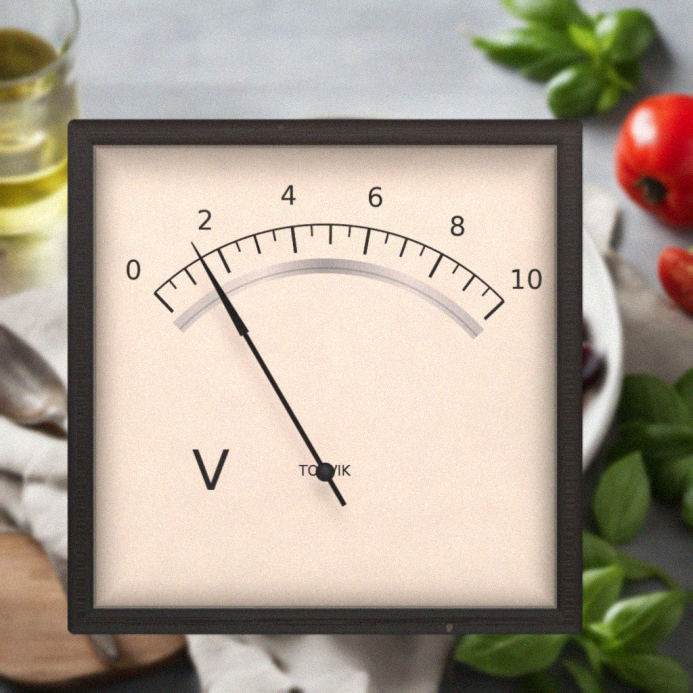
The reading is 1.5 V
